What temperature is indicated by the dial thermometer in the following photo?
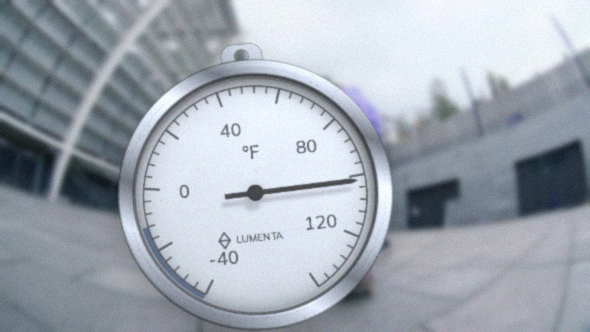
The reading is 102 °F
